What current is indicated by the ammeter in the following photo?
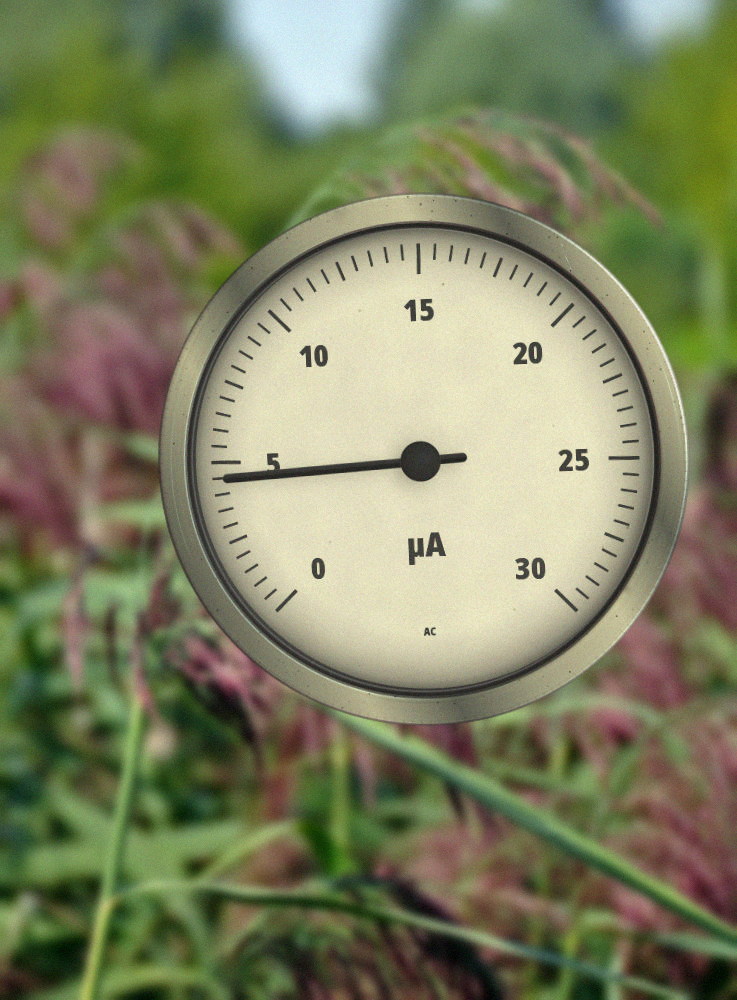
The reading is 4.5 µA
